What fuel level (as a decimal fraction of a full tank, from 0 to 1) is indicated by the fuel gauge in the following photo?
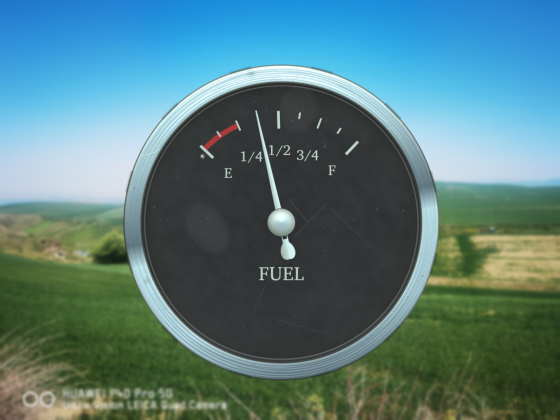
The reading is 0.375
